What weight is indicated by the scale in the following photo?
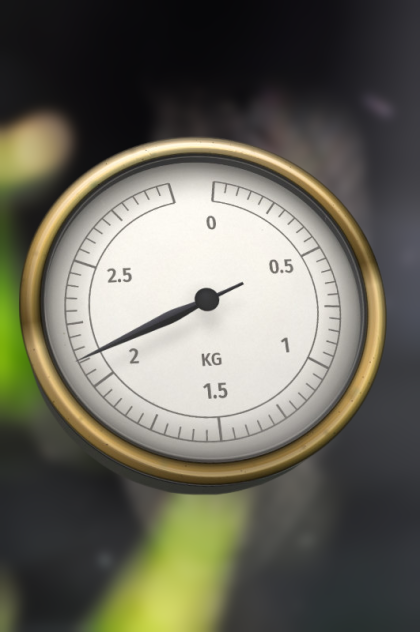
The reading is 2.1 kg
